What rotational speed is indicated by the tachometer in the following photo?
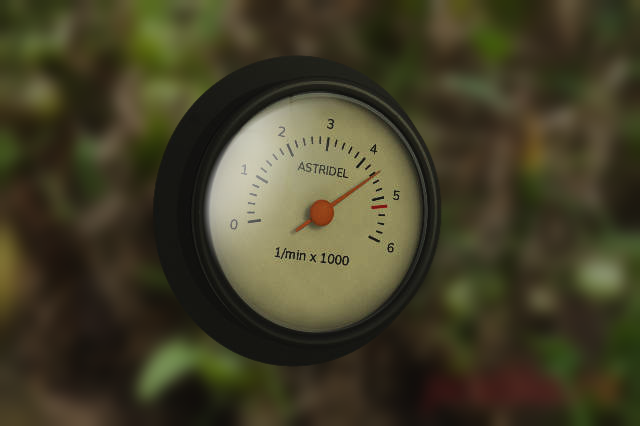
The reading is 4400 rpm
